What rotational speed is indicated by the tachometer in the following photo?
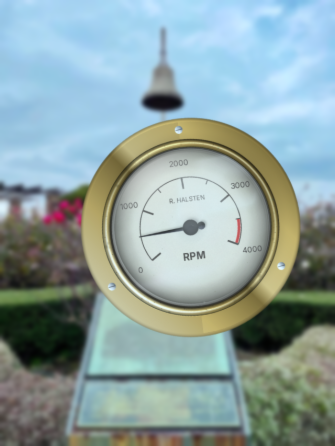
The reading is 500 rpm
